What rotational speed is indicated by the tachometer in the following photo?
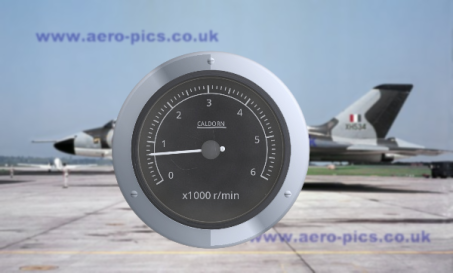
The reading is 700 rpm
